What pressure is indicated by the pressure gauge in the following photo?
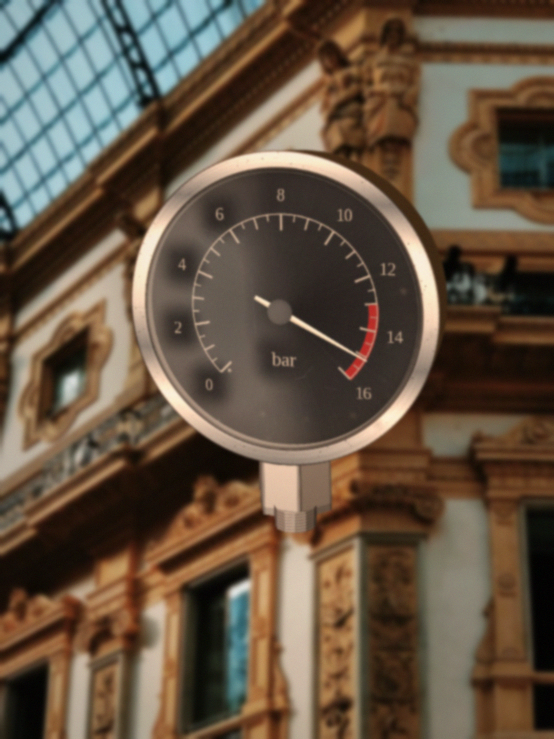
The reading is 15 bar
